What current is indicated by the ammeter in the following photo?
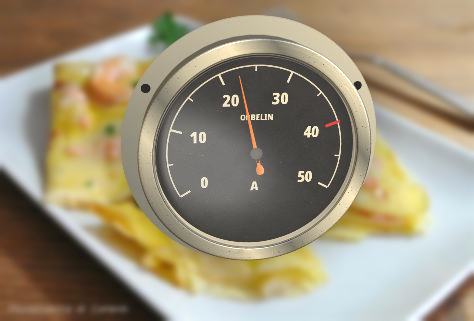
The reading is 22.5 A
